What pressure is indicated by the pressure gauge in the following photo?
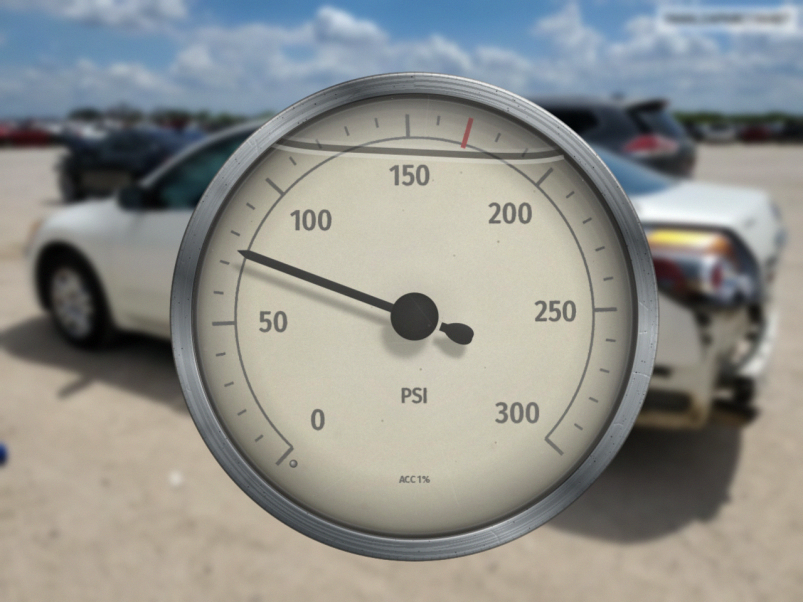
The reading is 75 psi
